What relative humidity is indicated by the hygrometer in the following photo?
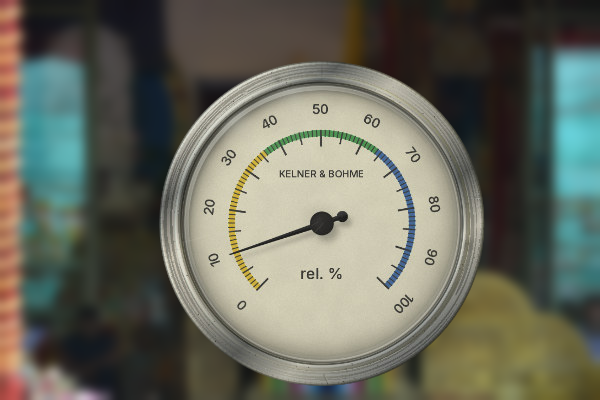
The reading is 10 %
